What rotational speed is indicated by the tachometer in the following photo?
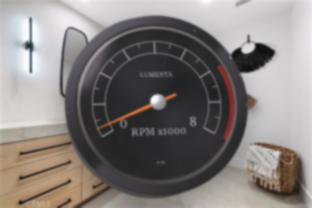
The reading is 250 rpm
